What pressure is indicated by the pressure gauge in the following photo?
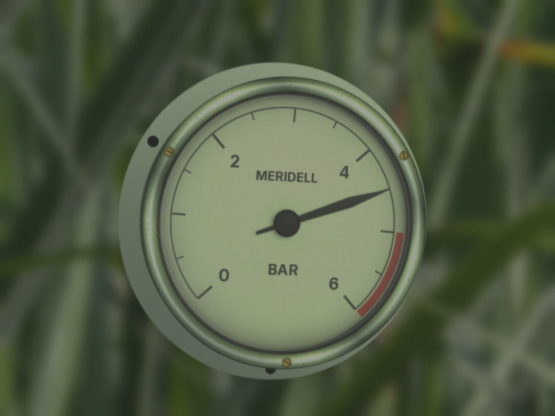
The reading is 4.5 bar
